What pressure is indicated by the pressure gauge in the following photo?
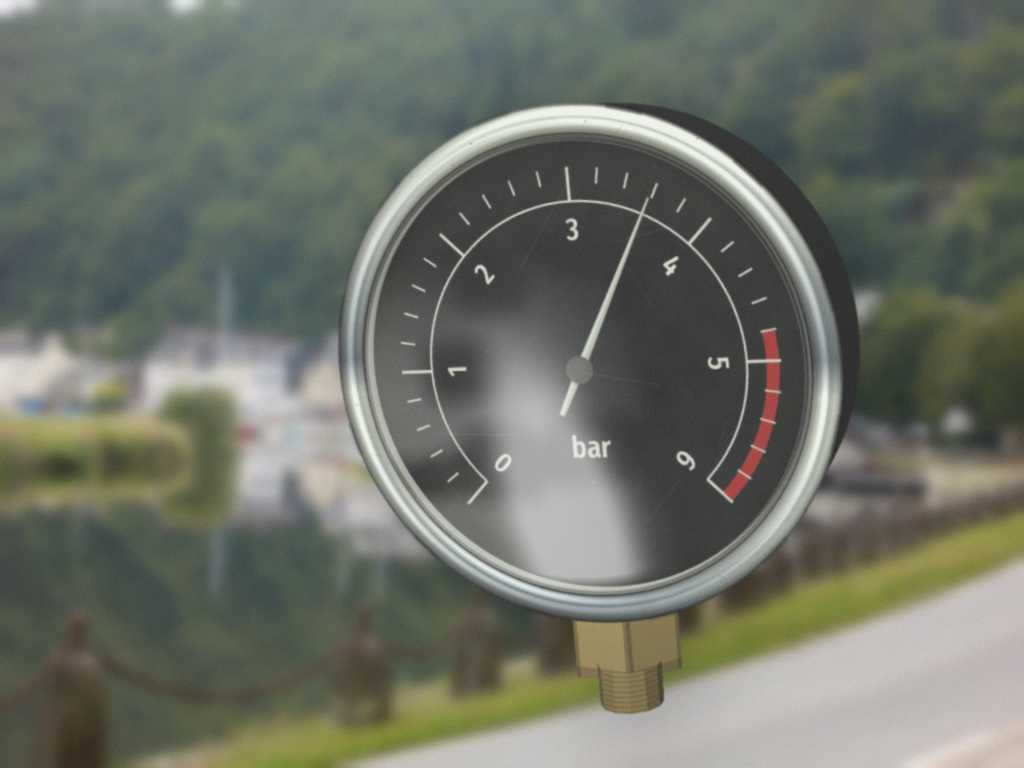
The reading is 3.6 bar
